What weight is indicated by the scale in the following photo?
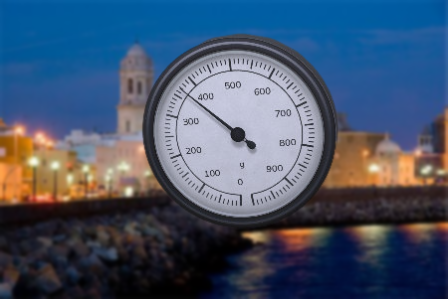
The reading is 370 g
